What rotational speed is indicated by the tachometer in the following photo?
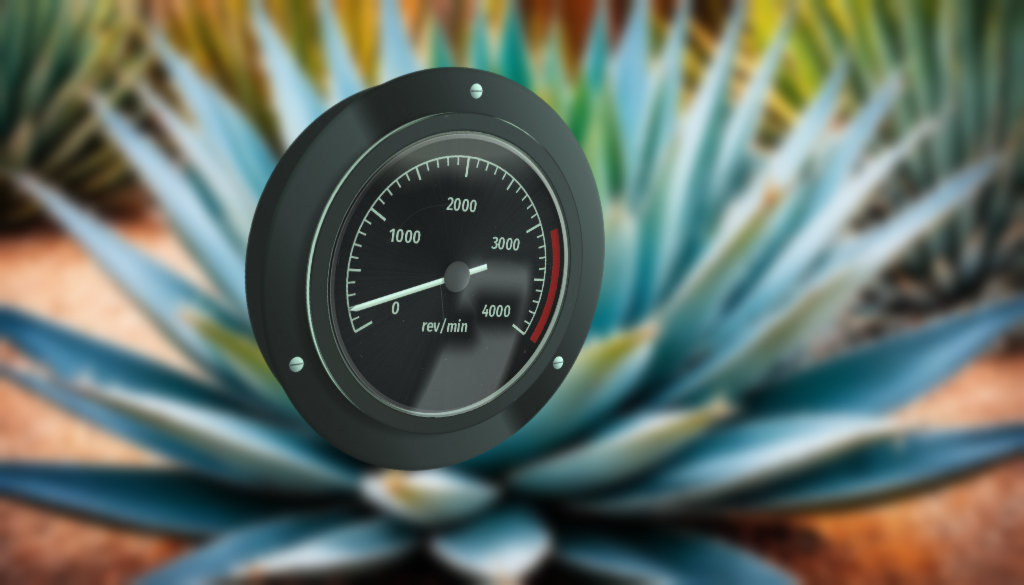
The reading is 200 rpm
